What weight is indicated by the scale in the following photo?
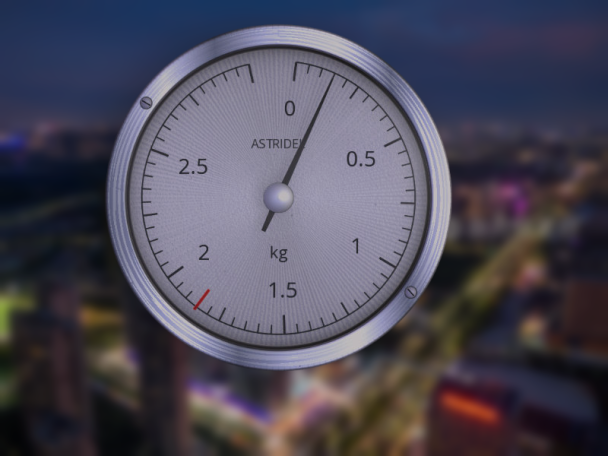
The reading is 0.15 kg
